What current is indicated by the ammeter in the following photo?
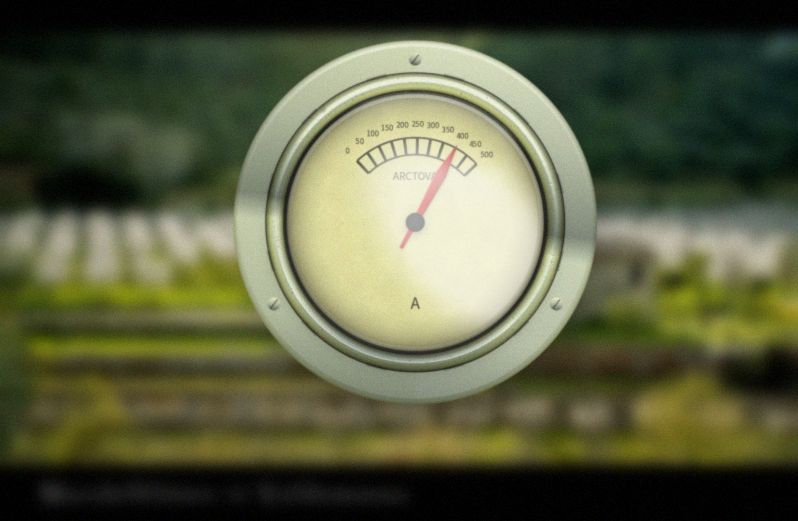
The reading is 400 A
